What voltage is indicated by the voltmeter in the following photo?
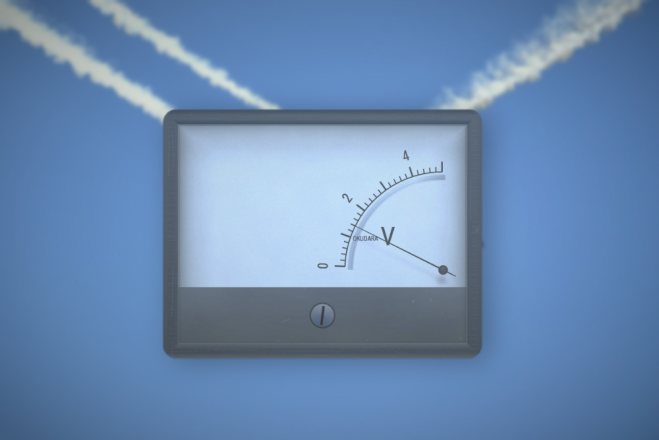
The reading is 1.4 V
